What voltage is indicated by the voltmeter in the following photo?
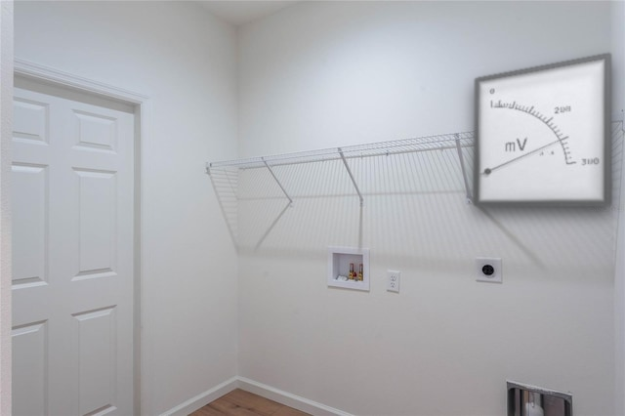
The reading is 250 mV
